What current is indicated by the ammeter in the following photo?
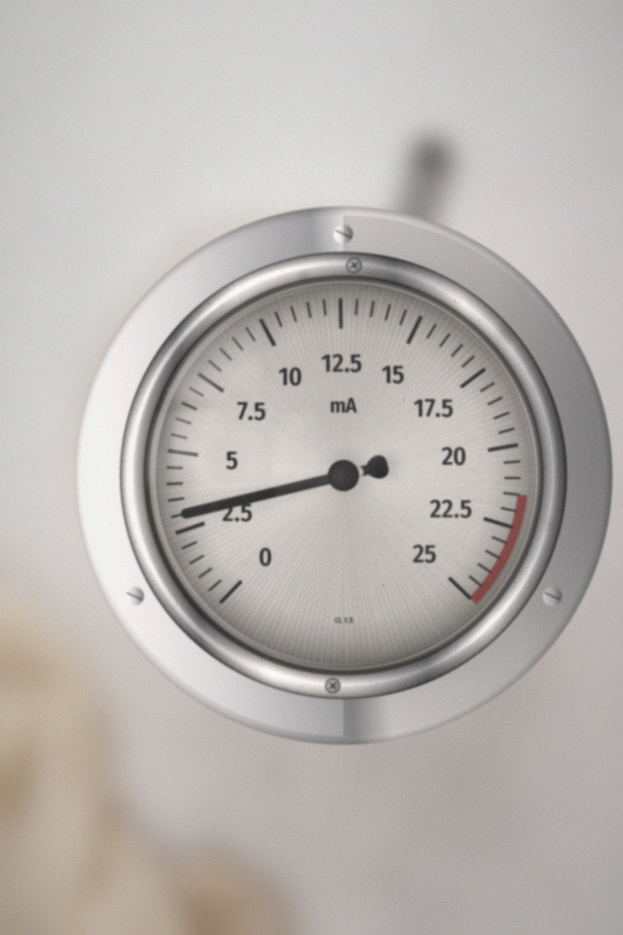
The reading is 3 mA
